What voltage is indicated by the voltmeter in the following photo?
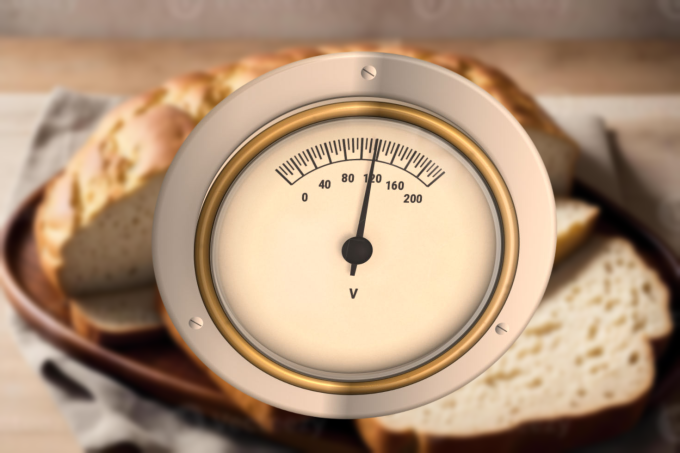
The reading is 115 V
